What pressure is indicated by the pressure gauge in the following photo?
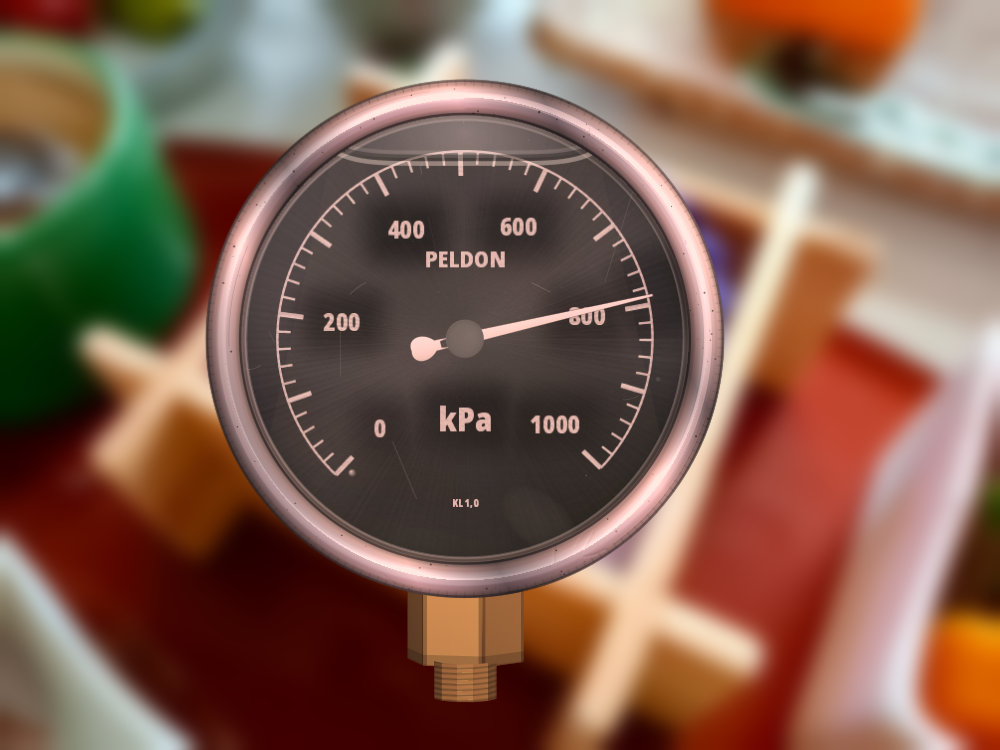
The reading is 790 kPa
